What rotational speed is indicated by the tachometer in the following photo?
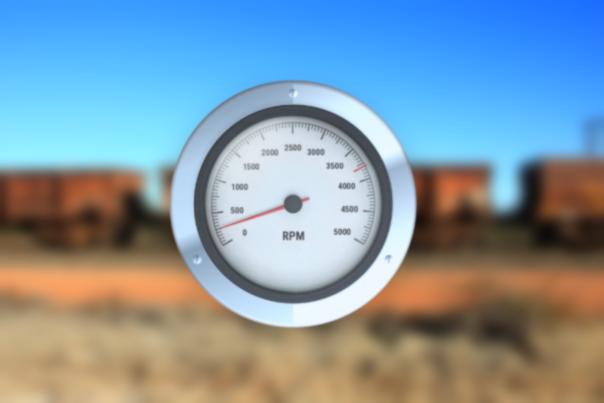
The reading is 250 rpm
